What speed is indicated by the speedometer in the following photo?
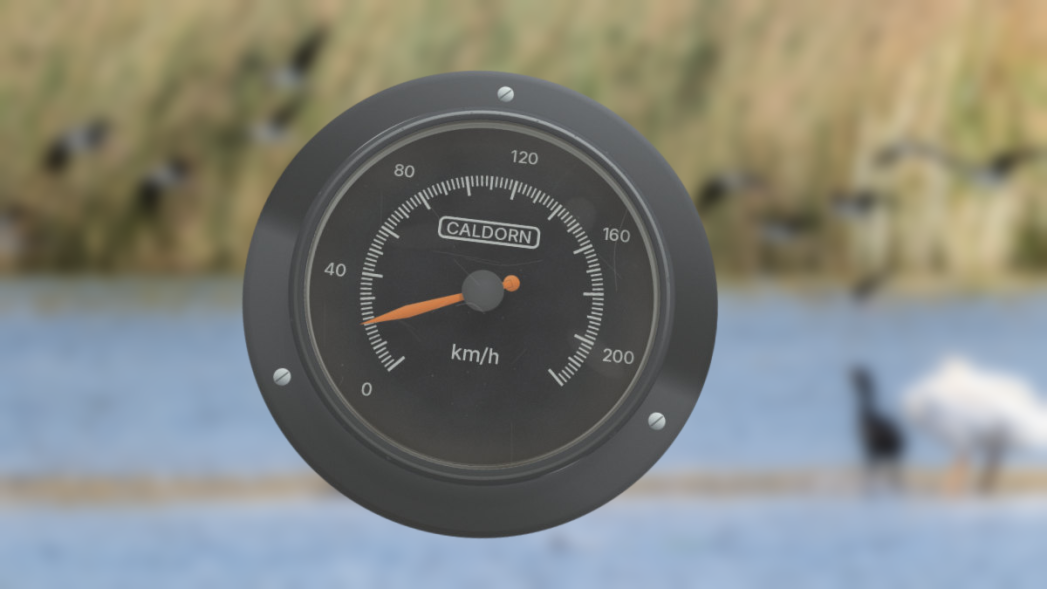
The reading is 20 km/h
